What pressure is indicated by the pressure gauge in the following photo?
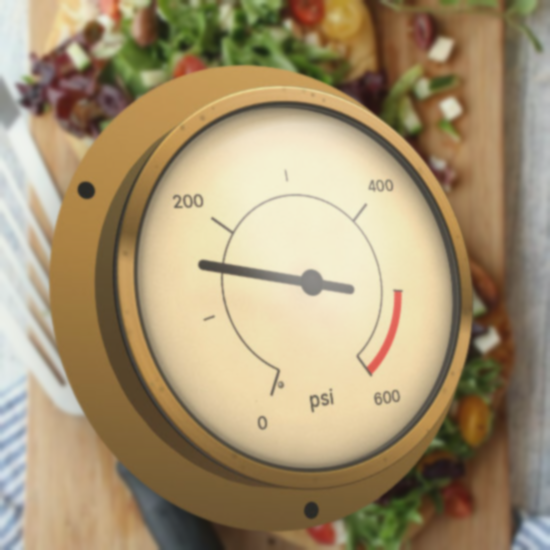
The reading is 150 psi
